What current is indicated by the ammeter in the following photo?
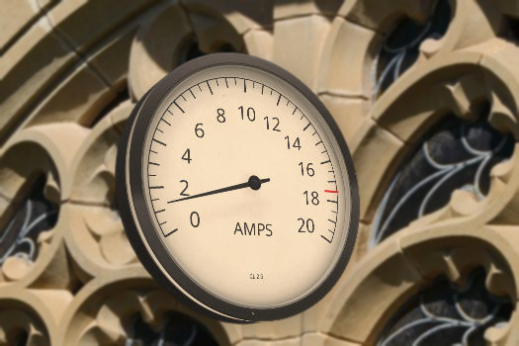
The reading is 1.25 A
